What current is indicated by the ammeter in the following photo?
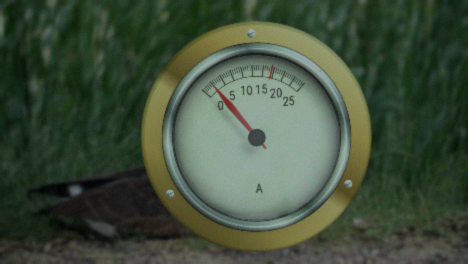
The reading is 2.5 A
